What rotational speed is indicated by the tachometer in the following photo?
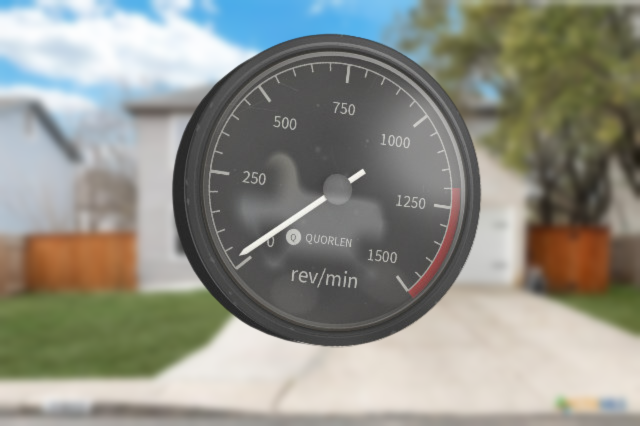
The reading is 25 rpm
